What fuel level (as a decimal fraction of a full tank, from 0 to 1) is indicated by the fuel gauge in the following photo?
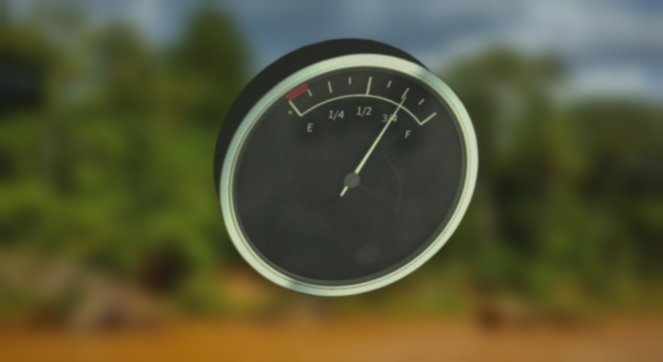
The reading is 0.75
